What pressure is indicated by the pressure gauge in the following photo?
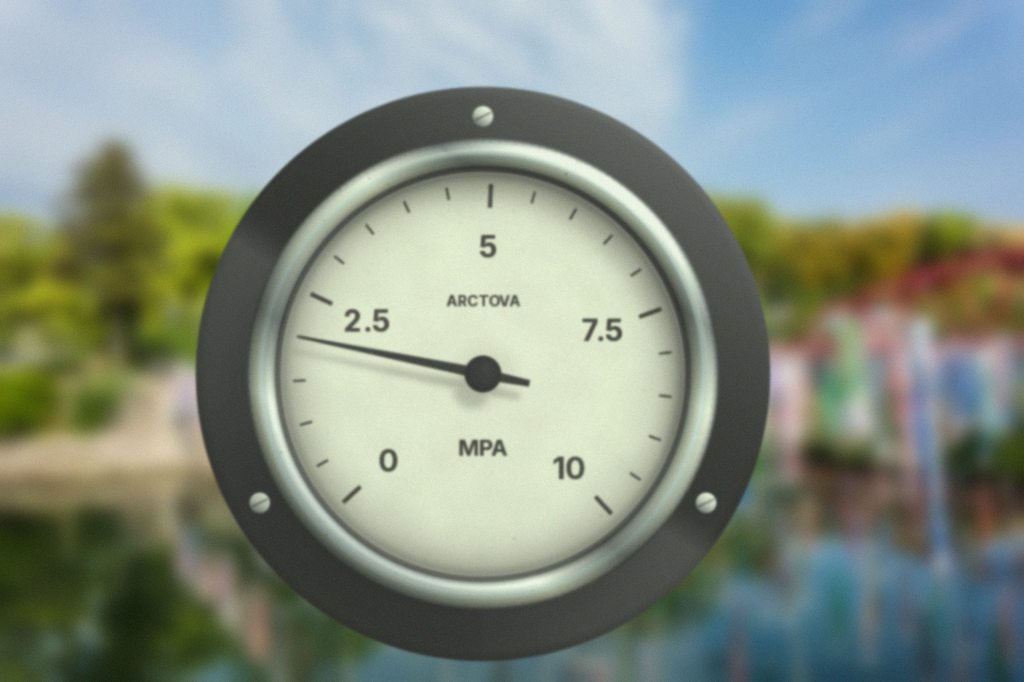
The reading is 2 MPa
